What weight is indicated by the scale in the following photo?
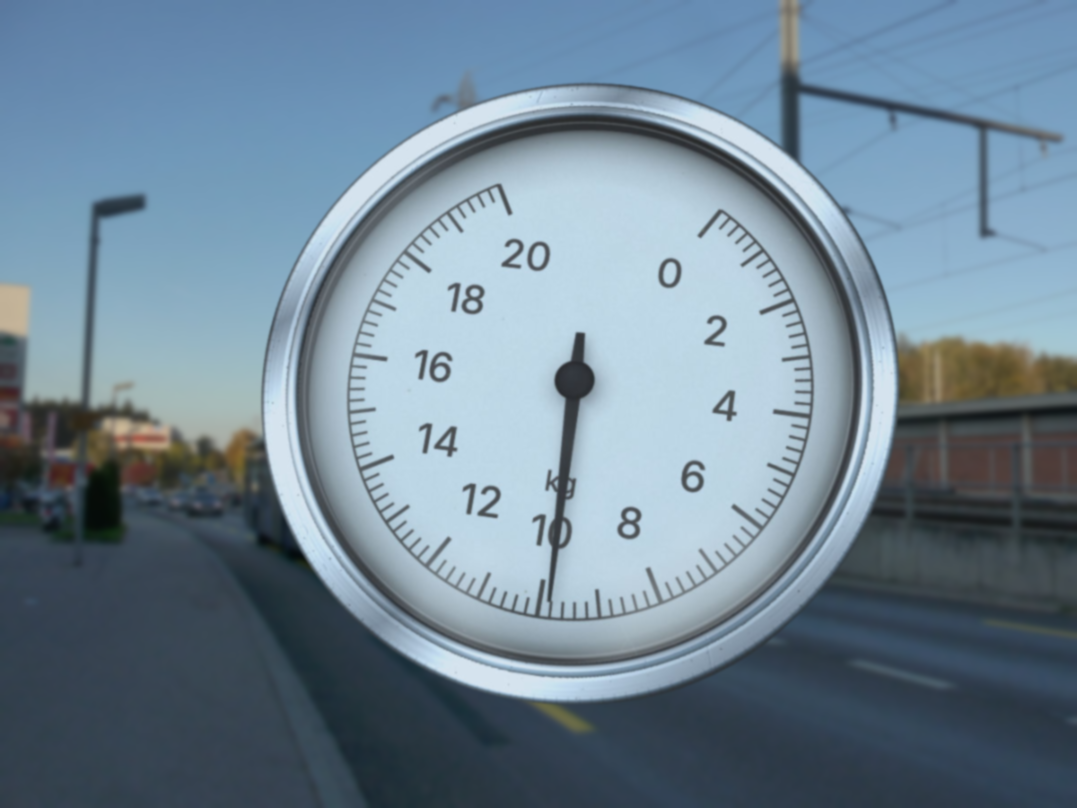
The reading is 9.8 kg
